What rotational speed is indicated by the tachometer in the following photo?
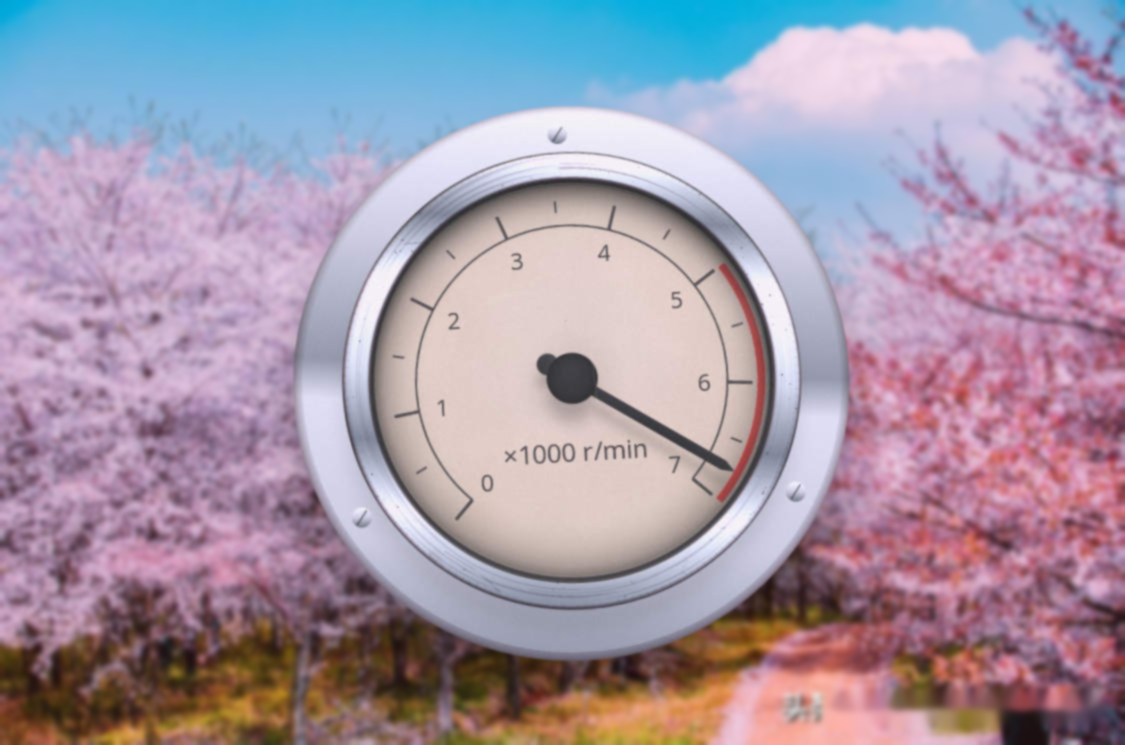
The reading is 6750 rpm
